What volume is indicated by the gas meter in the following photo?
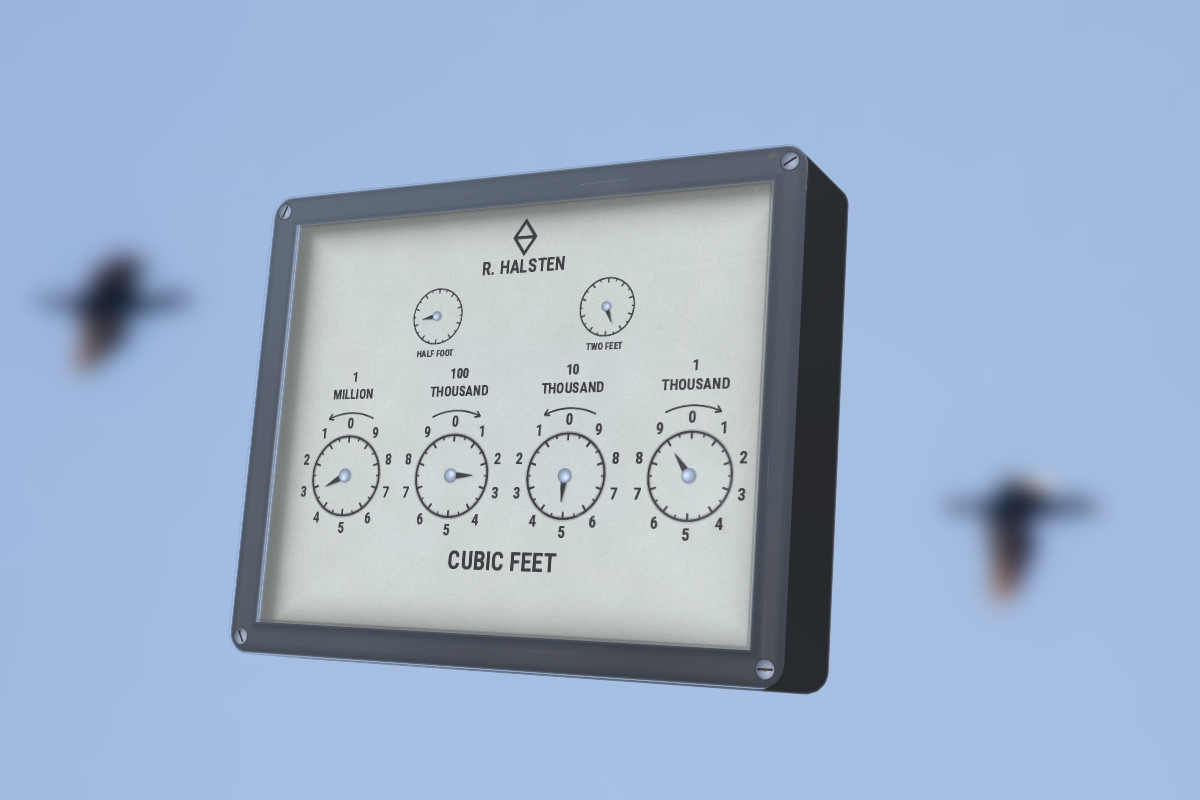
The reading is 324900 ft³
